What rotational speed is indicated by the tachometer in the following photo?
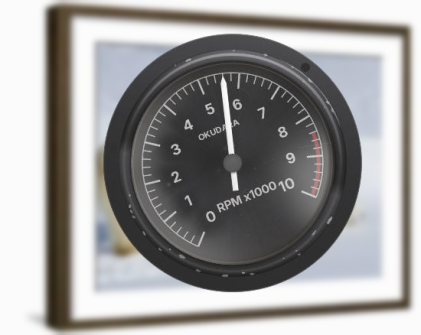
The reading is 5600 rpm
